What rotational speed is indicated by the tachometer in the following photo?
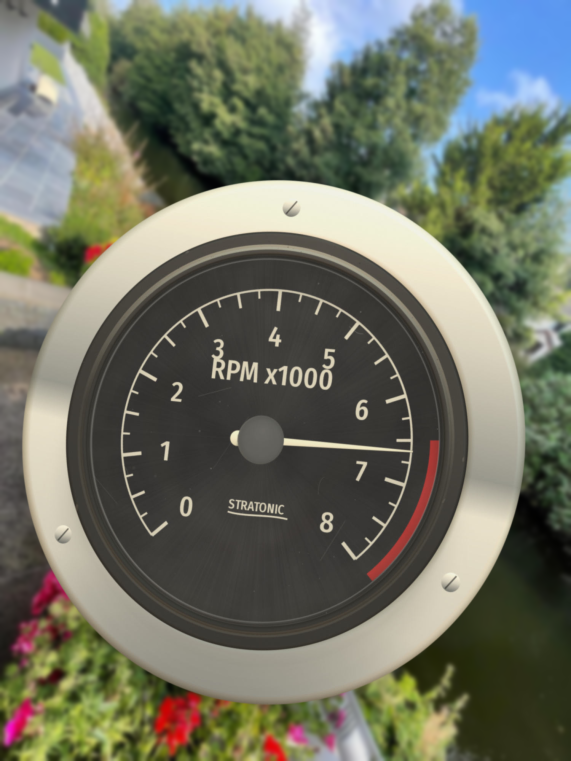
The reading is 6625 rpm
